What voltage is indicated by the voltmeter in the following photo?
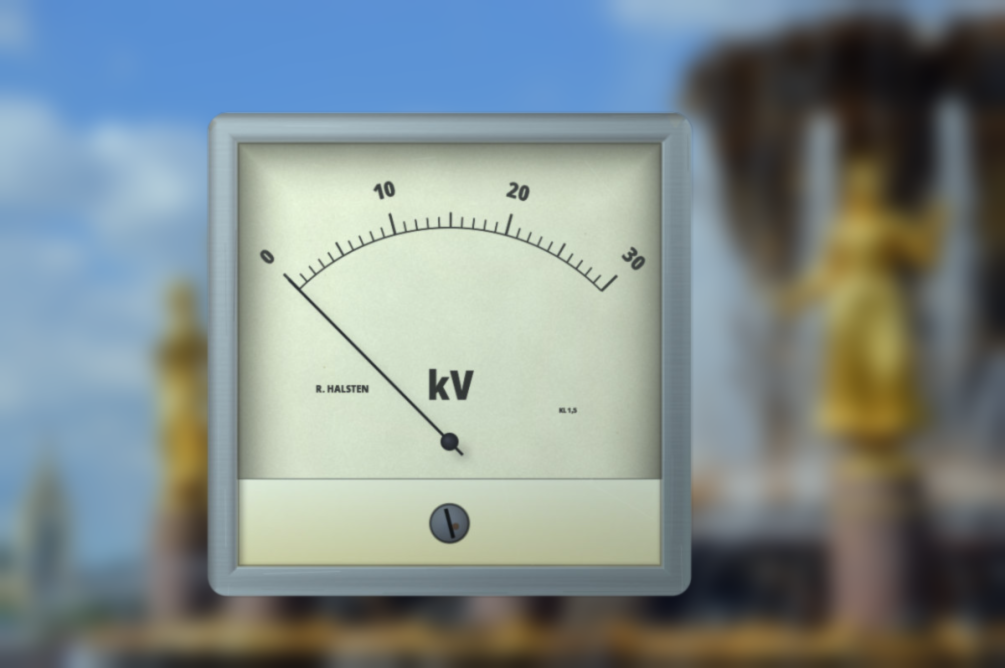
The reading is 0 kV
